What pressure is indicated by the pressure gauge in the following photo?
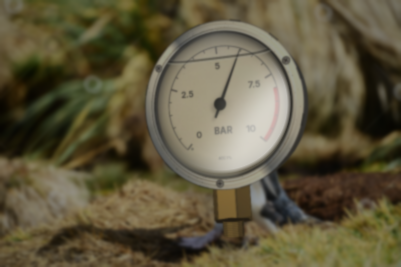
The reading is 6 bar
